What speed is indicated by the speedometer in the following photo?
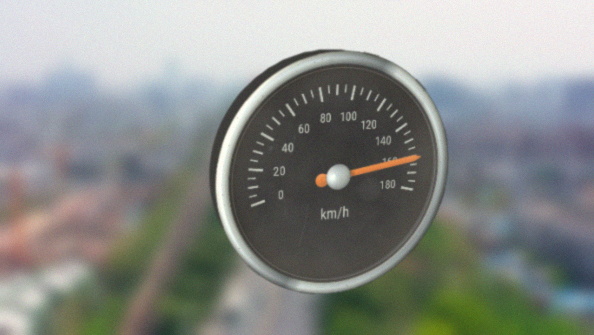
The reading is 160 km/h
